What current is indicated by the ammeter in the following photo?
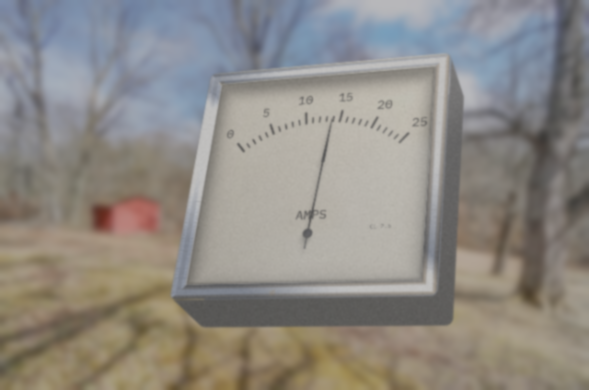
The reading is 14 A
